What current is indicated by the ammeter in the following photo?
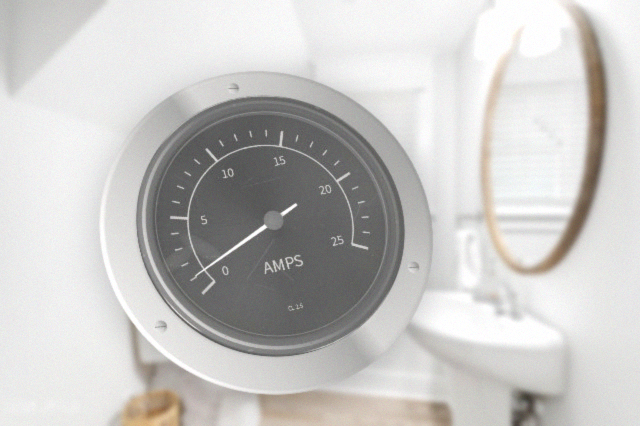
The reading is 1 A
